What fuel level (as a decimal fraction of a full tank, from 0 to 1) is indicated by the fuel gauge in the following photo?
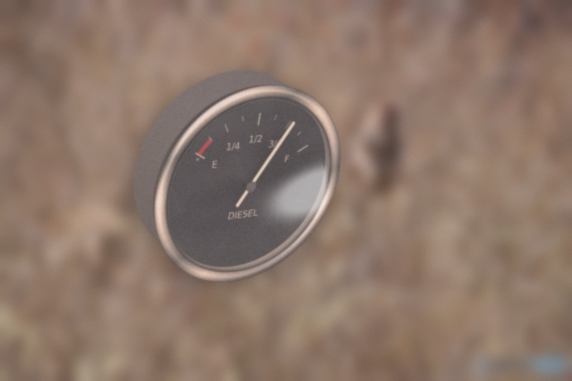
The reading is 0.75
